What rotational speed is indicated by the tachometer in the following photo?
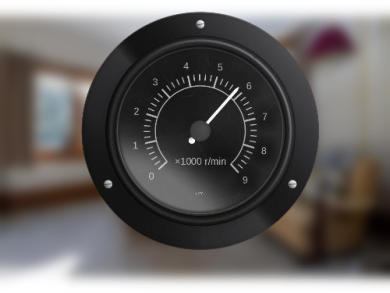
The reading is 5800 rpm
